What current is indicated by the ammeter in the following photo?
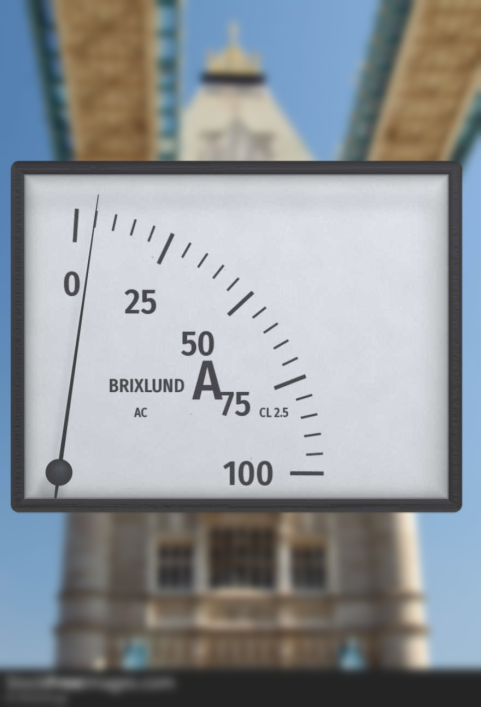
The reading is 5 A
